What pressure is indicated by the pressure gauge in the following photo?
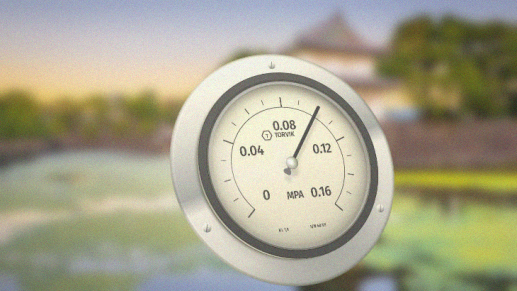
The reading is 0.1 MPa
